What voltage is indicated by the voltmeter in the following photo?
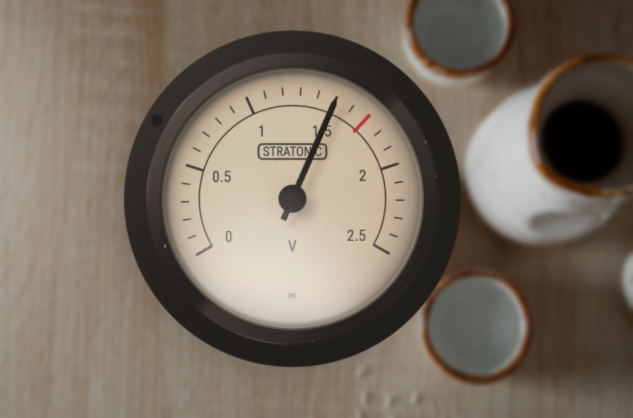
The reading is 1.5 V
